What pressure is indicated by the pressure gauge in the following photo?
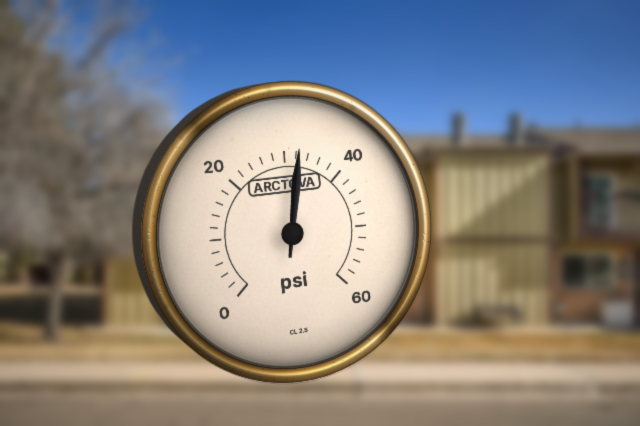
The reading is 32 psi
